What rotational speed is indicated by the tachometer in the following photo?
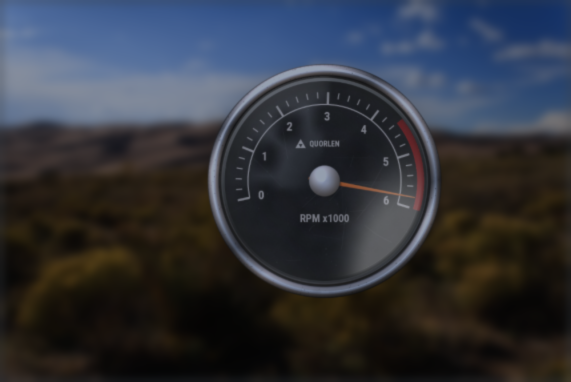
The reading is 5800 rpm
